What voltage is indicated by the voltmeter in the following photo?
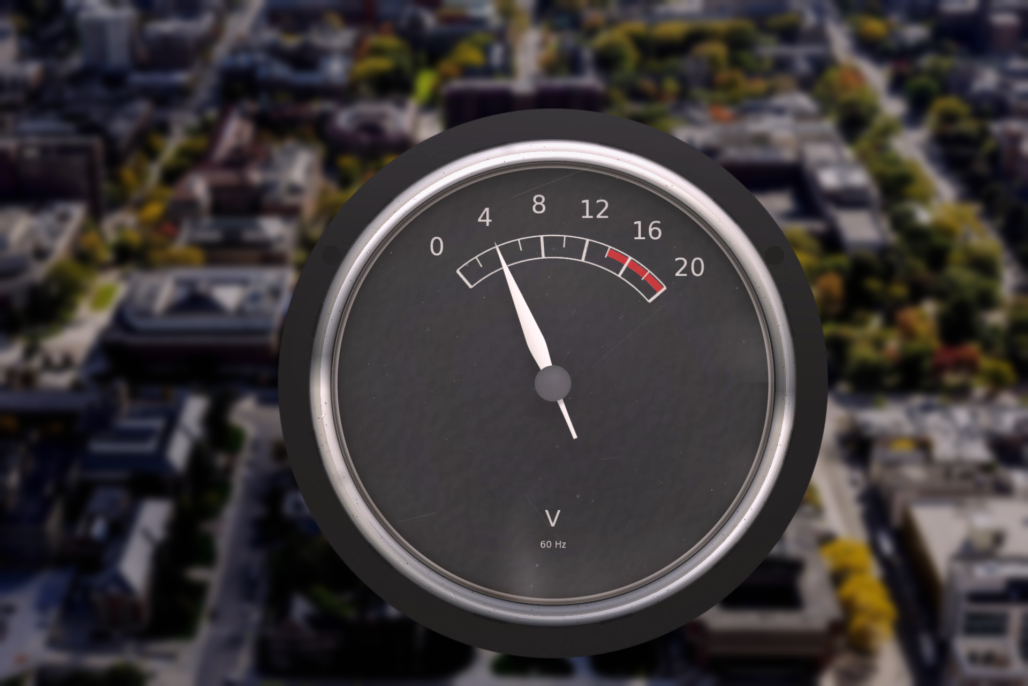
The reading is 4 V
